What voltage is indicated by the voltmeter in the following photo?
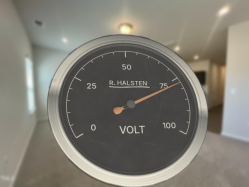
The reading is 77.5 V
